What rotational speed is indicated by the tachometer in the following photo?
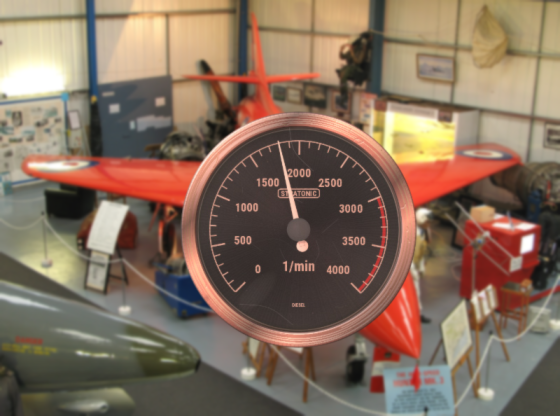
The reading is 1800 rpm
